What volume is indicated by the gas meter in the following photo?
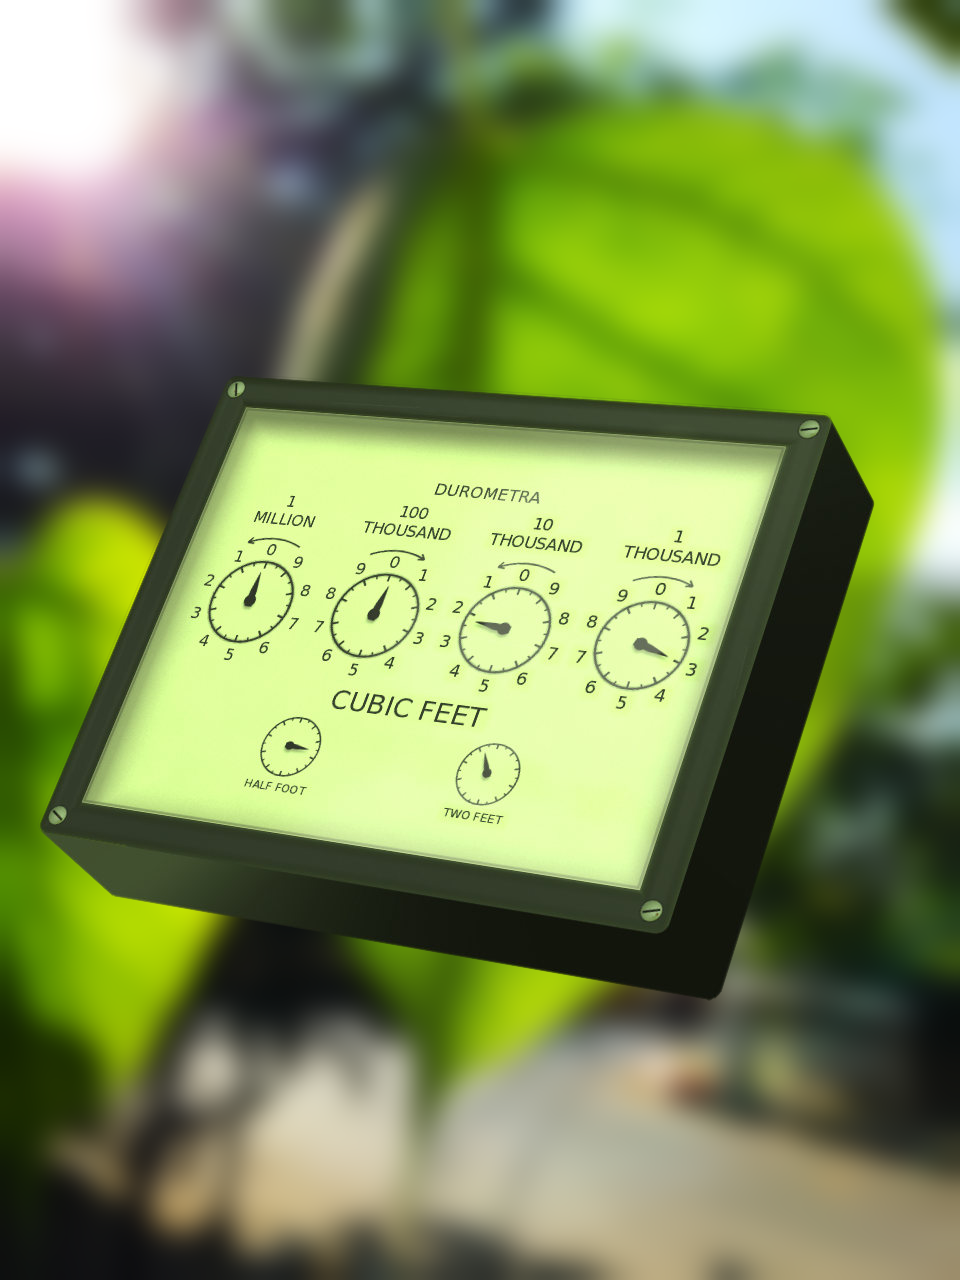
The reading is 2300 ft³
